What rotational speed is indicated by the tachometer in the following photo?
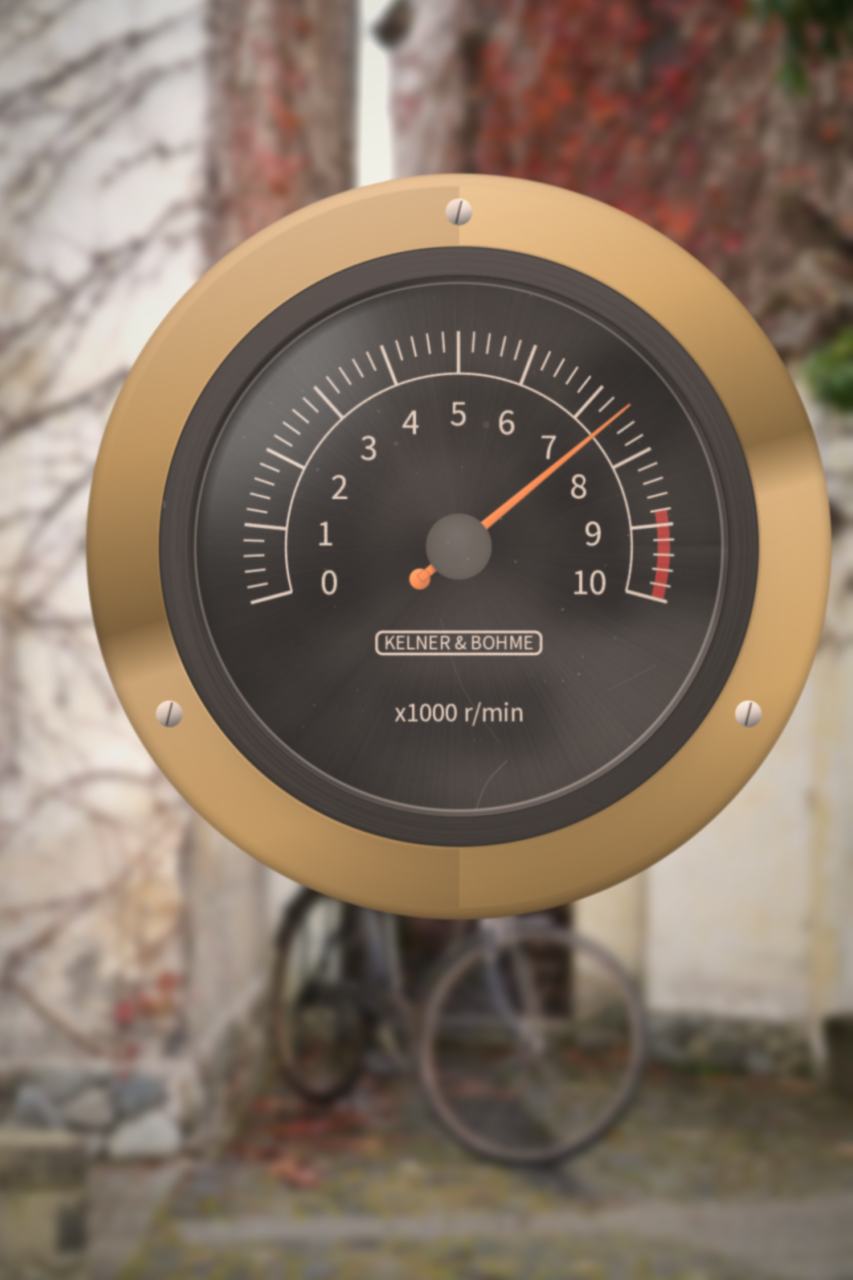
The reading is 7400 rpm
